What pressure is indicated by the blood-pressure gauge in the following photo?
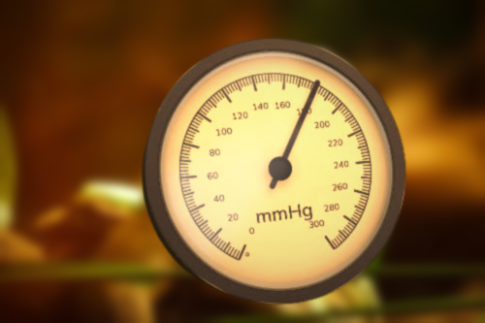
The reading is 180 mmHg
